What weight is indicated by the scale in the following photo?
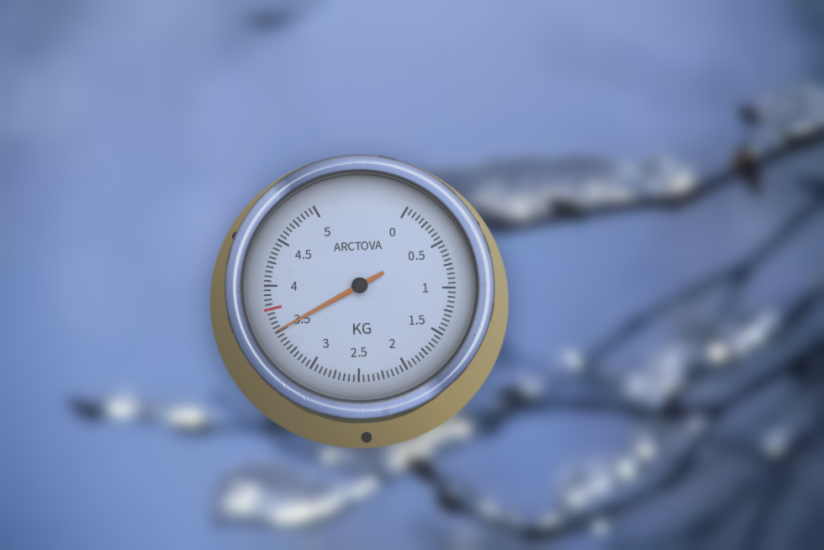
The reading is 3.5 kg
